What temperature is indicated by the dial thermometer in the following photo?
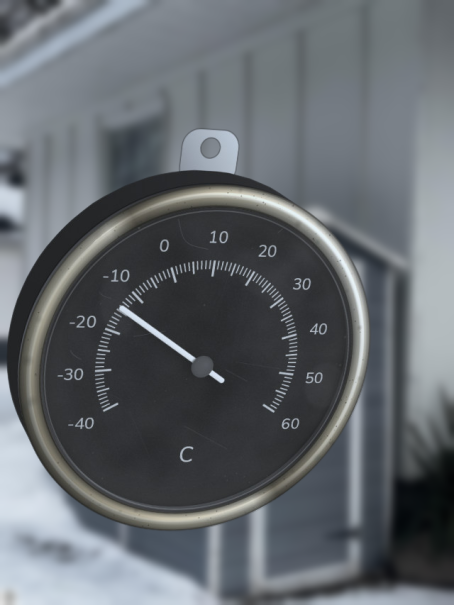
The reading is -14 °C
